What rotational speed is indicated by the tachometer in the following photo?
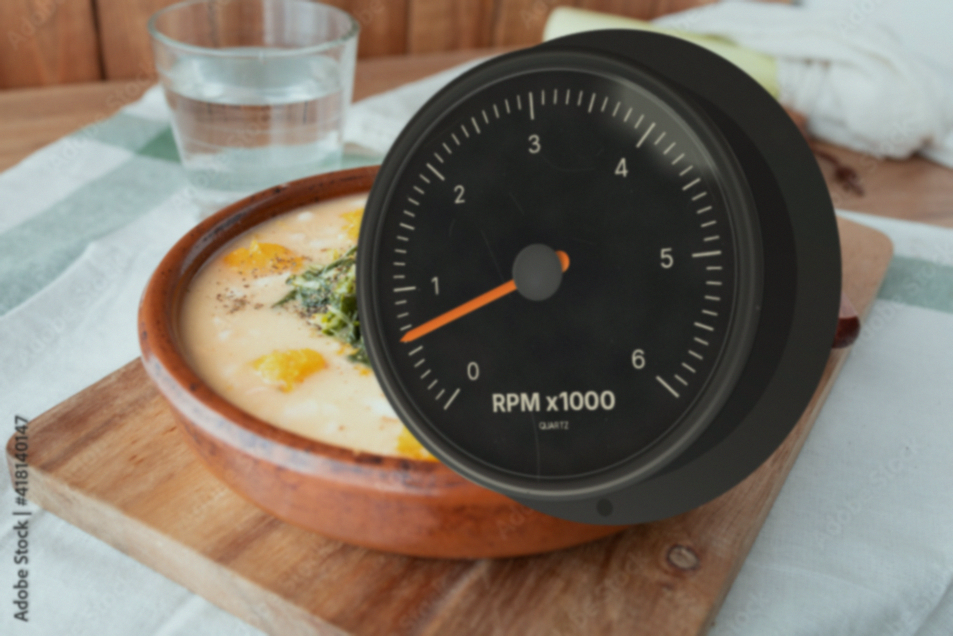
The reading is 600 rpm
